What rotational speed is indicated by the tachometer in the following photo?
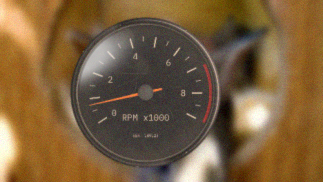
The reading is 750 rpm
